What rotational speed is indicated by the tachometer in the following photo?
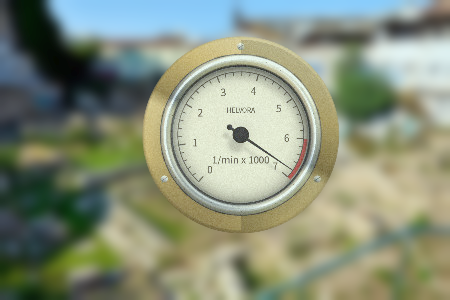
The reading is 6800 rpm
